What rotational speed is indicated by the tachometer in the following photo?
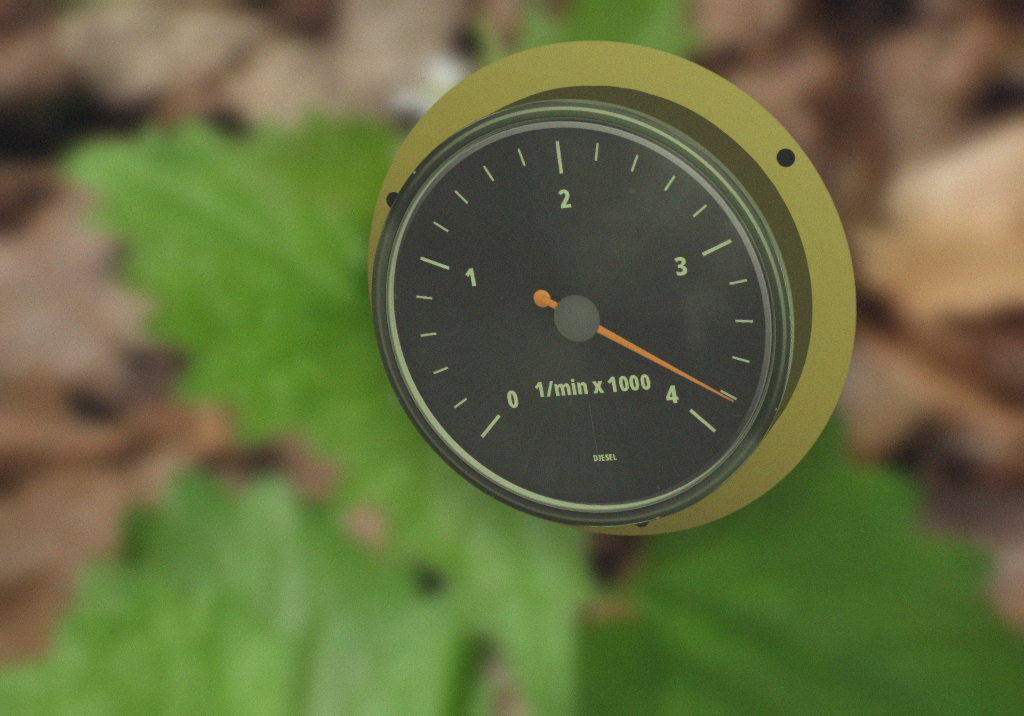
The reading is 3800 rpm
